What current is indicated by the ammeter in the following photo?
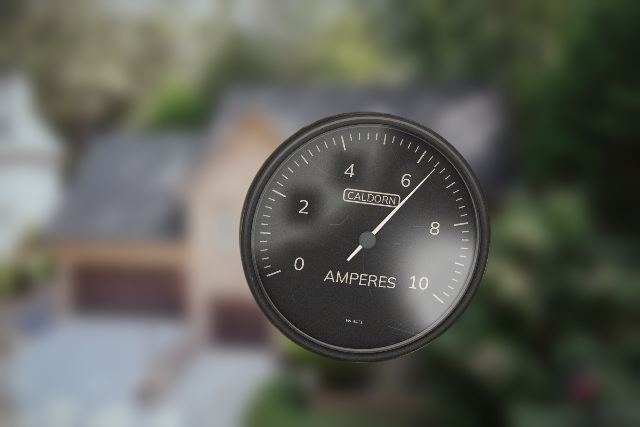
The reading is 6.4 A
